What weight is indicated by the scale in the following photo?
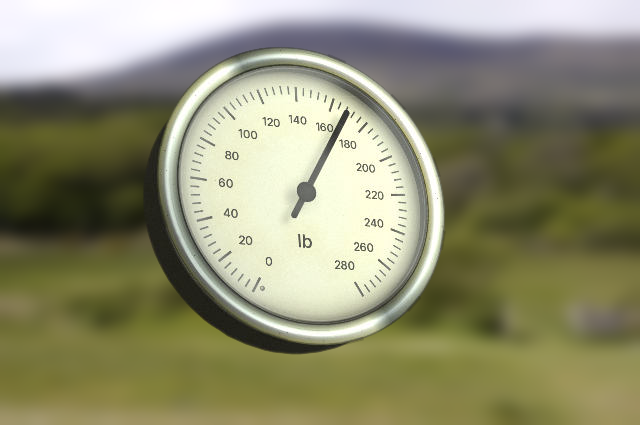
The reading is 168 lb
